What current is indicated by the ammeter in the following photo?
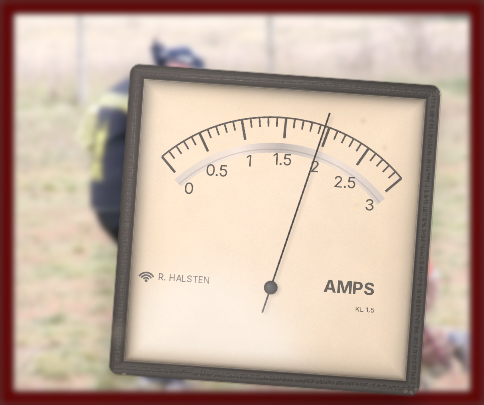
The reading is 1.95 A
